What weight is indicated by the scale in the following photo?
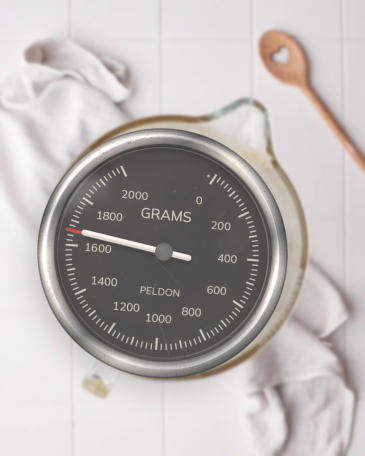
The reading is 1660 g
